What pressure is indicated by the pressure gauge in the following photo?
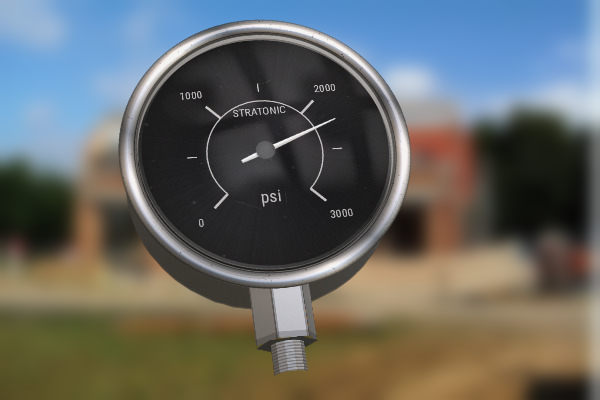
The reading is 2250 psi
